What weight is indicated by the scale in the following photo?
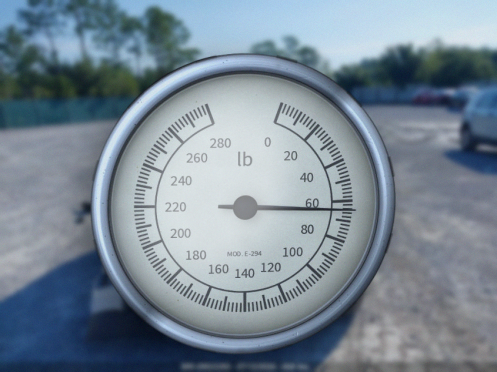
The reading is 64 lb
